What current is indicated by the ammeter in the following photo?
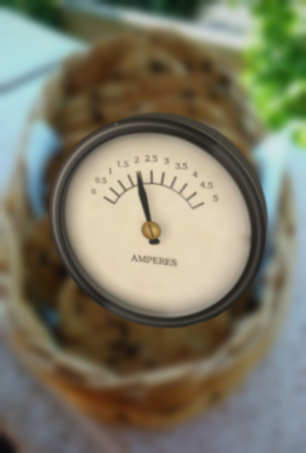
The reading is 2 A
